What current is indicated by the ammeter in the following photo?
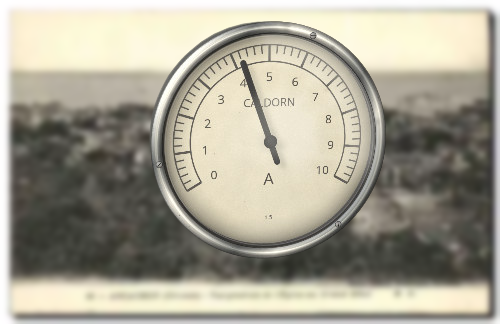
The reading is 4.2 A
